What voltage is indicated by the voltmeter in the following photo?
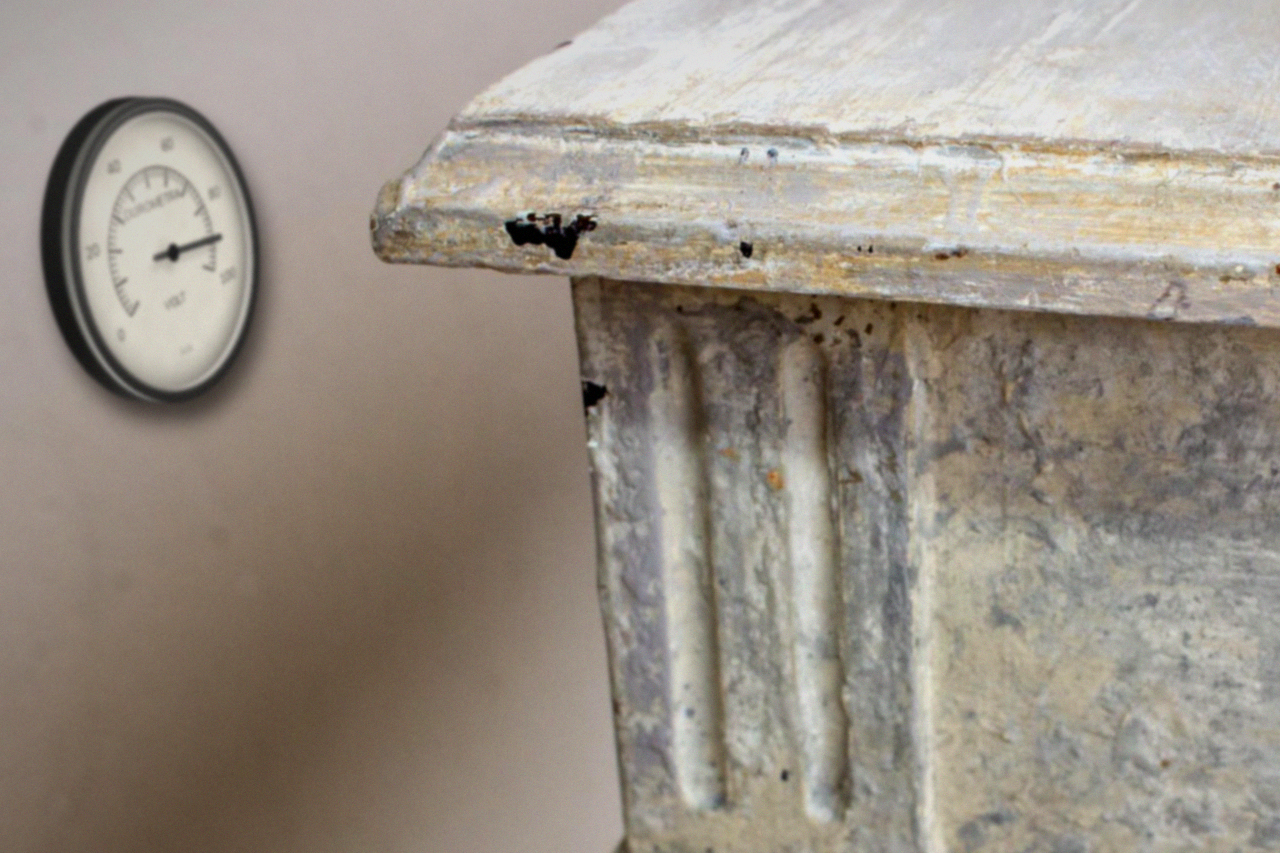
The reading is 90 V
